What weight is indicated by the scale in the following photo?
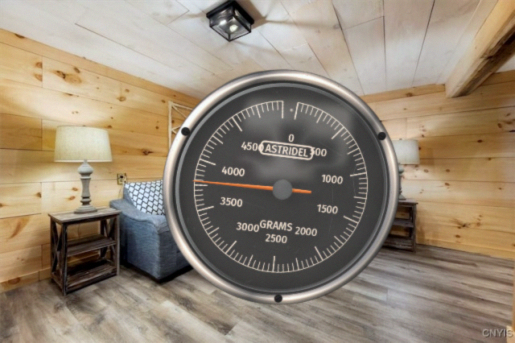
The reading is 3800 g
